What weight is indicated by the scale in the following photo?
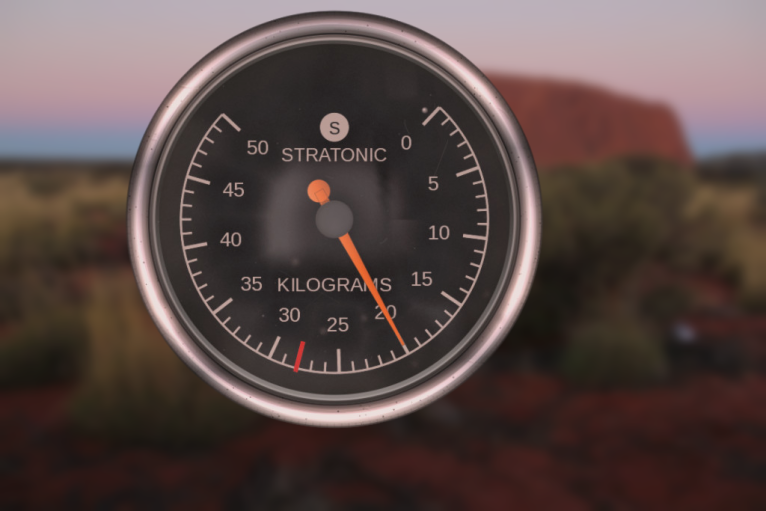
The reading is 20 kg
